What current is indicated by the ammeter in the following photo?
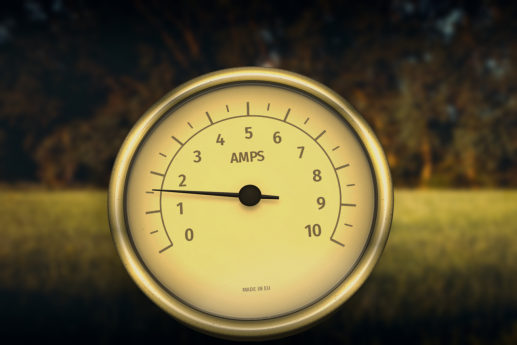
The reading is 1.5 A
